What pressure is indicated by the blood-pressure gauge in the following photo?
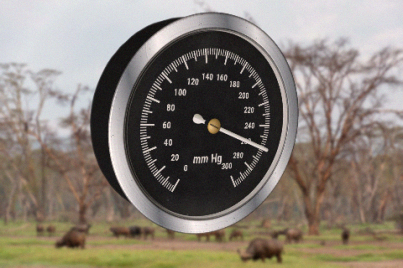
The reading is 260 mmHg
